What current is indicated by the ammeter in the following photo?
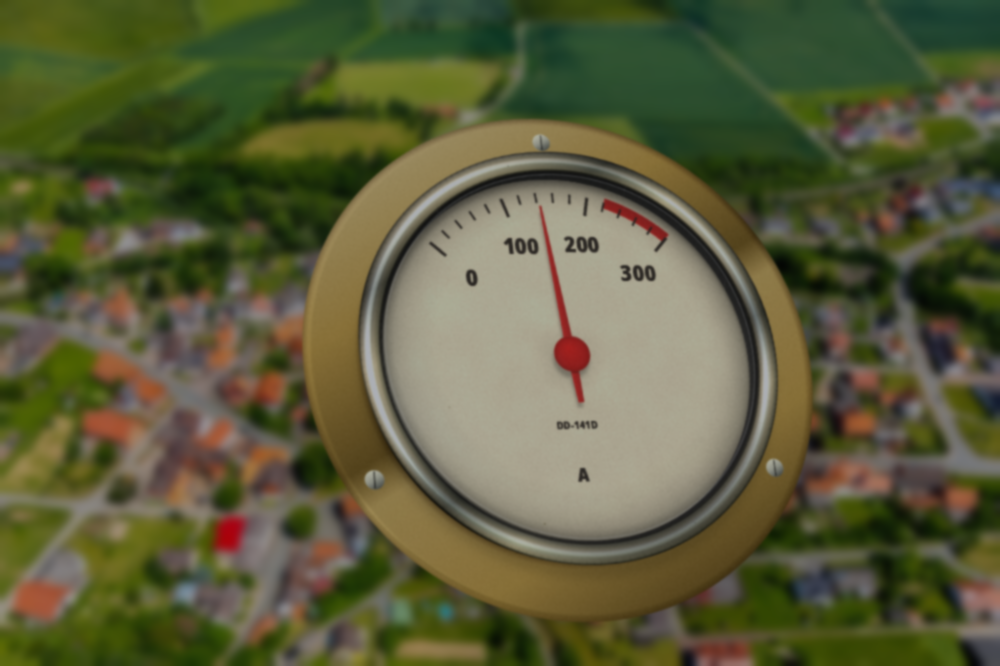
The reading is 140 A
